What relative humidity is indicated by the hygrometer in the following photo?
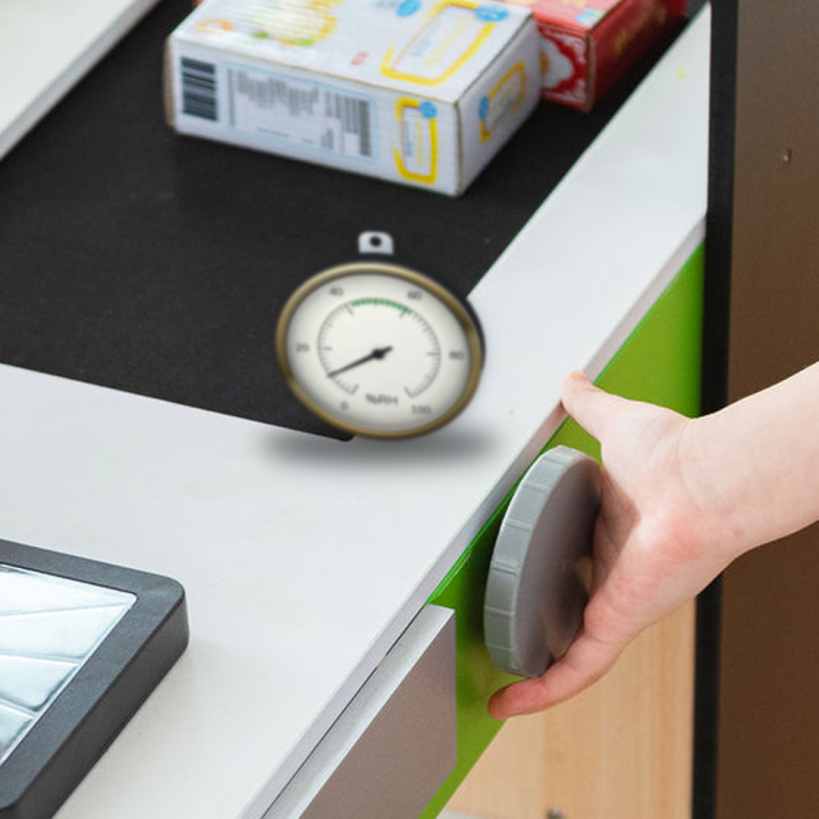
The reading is 10 %
